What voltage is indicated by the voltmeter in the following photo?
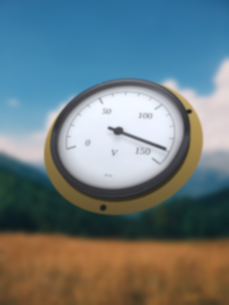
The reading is 140 V
